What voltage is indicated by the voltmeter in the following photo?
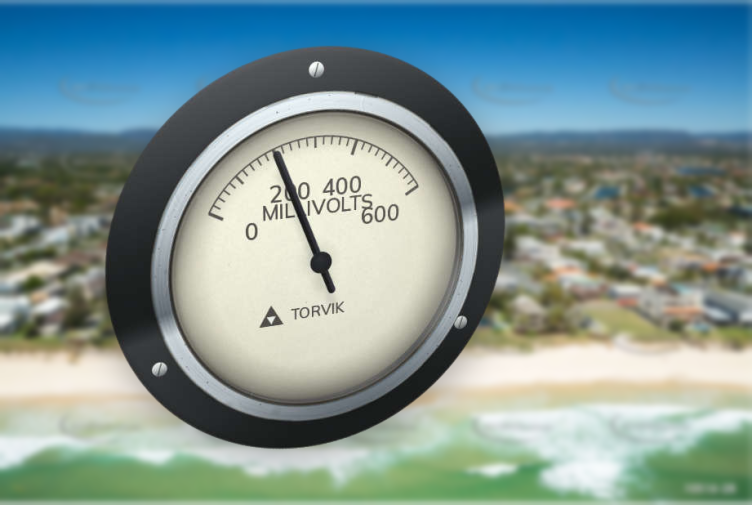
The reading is 200 mV
